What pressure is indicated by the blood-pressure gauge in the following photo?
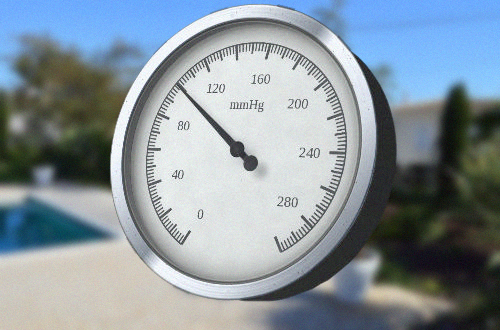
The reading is 100 mmHg
